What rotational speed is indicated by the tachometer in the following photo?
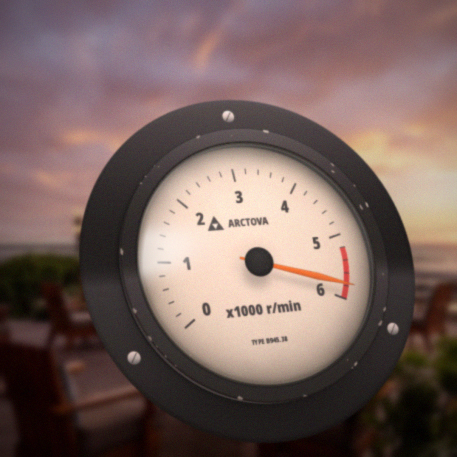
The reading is 5800 rpm
